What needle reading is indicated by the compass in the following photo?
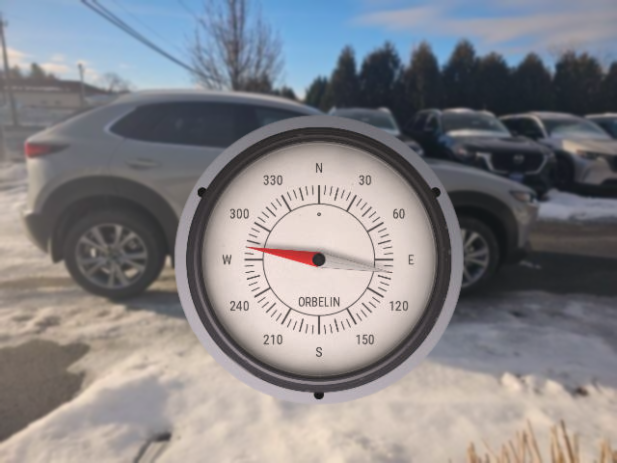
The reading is 280 °
